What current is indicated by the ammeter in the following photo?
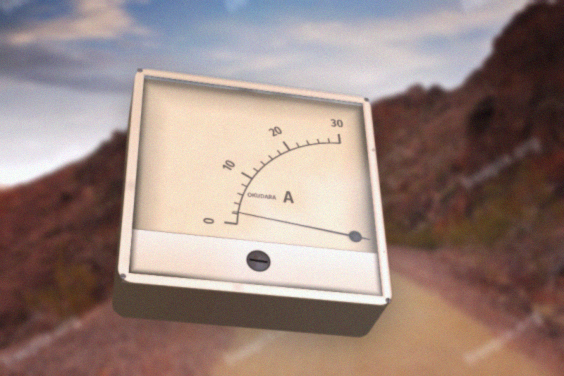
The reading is 2 A
